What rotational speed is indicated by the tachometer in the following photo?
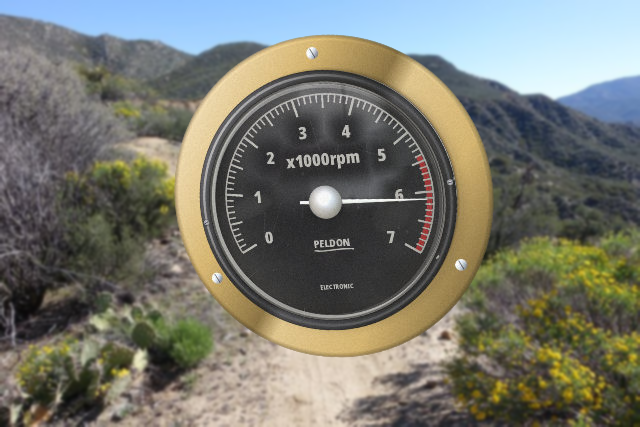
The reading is 6100 rpm
